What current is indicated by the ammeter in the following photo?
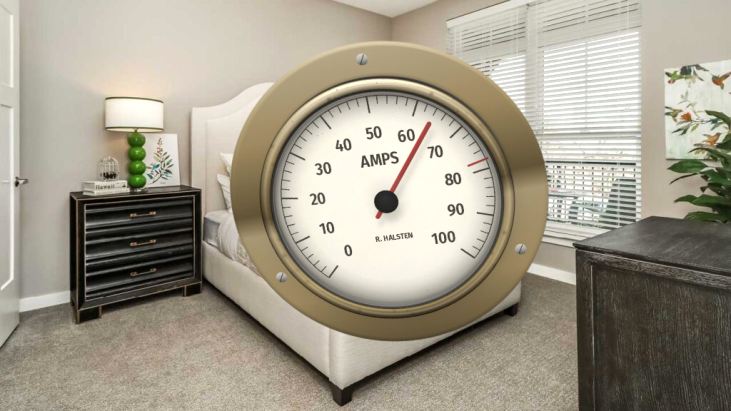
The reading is 64 A
